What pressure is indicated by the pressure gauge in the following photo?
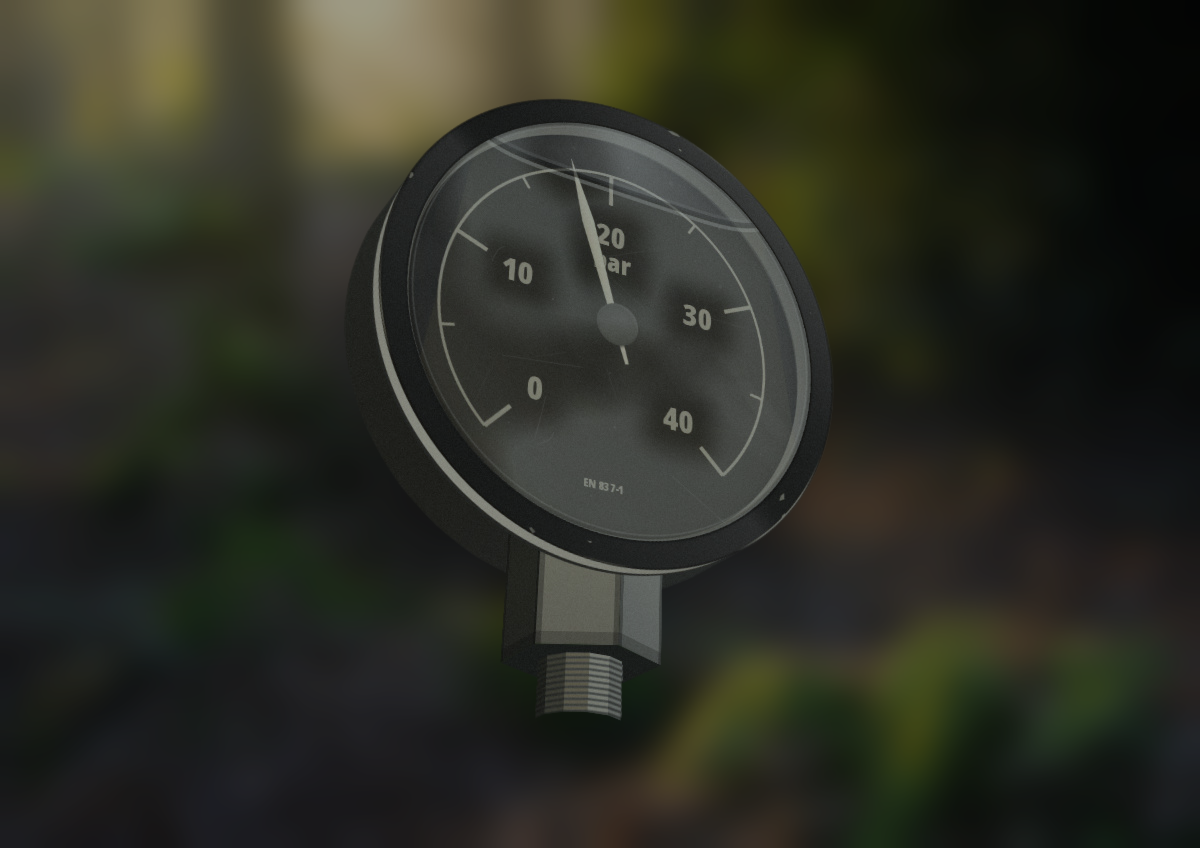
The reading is 17.5 bar
